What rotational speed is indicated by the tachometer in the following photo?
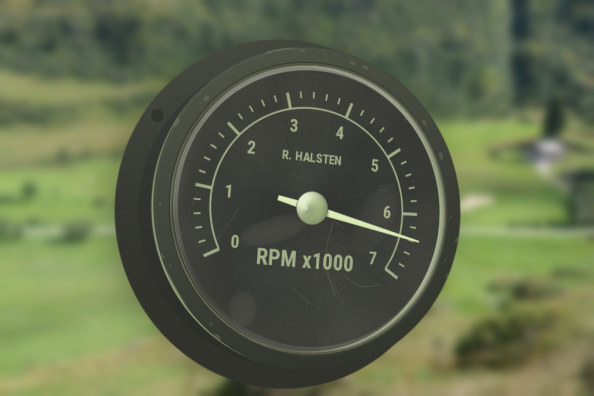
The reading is 6400 rpm
